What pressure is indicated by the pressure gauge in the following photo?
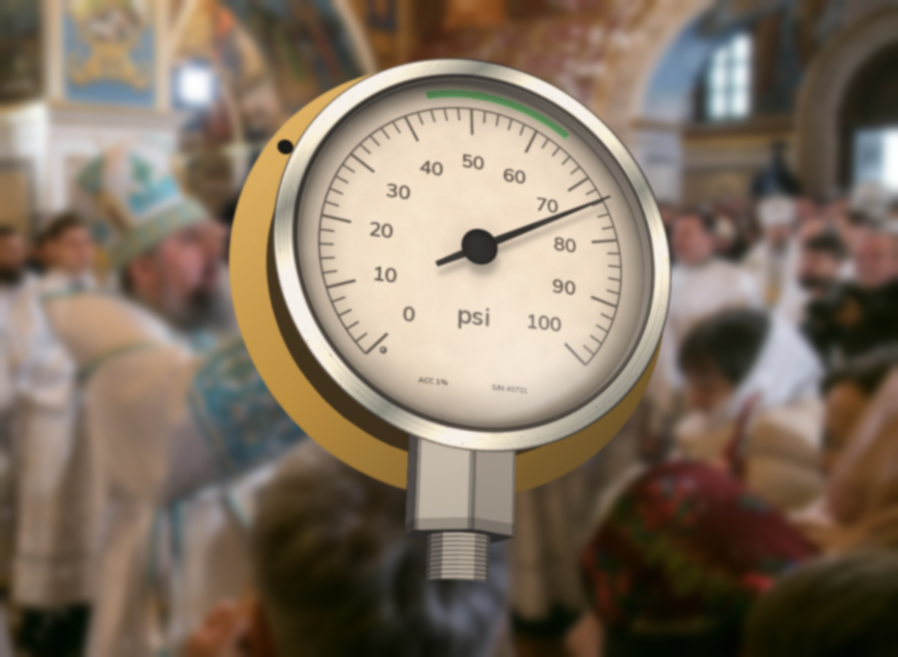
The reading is 74 psi
